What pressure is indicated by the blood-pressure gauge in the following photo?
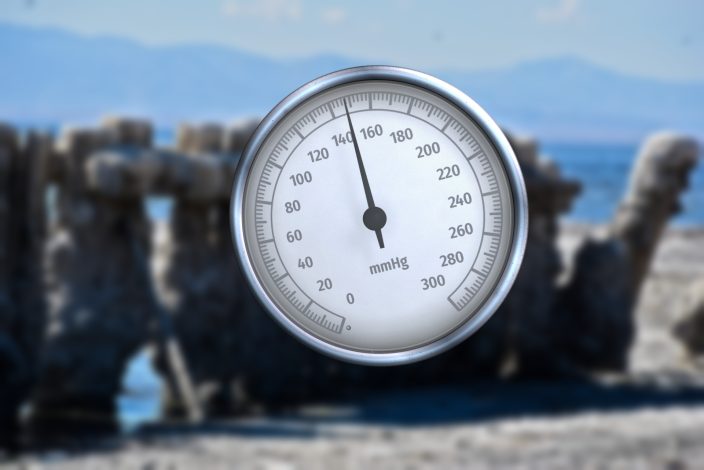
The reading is 148 mmHg
